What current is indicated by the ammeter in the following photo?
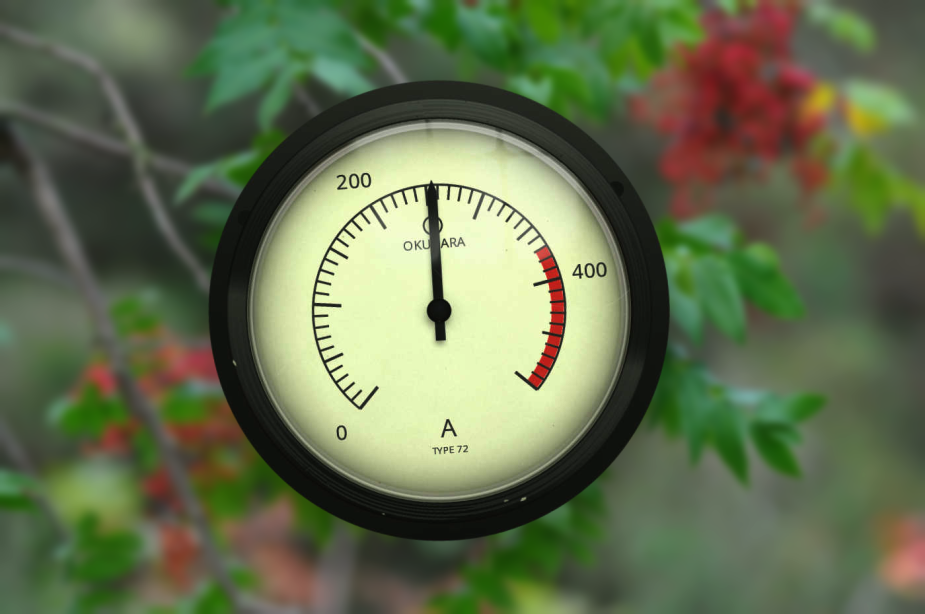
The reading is 255 A
